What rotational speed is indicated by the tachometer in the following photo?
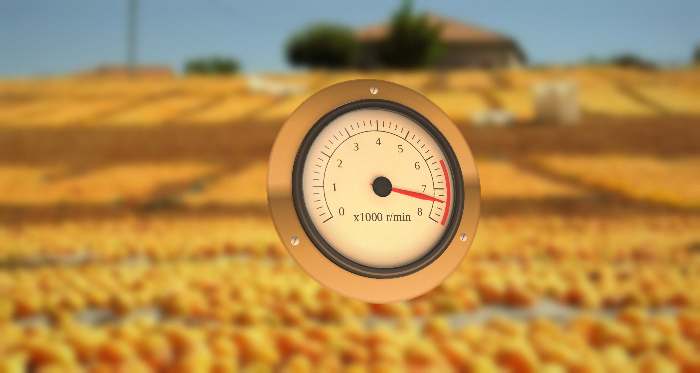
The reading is 7400 rpm
